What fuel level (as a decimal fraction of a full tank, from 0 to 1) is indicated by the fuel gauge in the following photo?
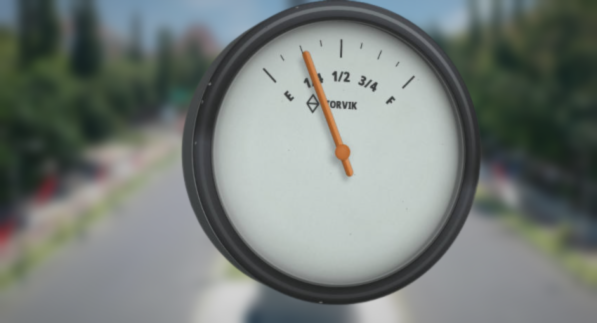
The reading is 0.25
